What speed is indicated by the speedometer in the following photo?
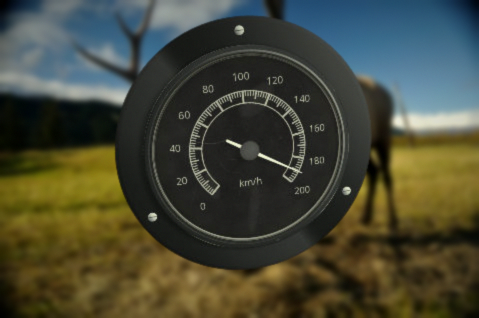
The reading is 190 km/h
